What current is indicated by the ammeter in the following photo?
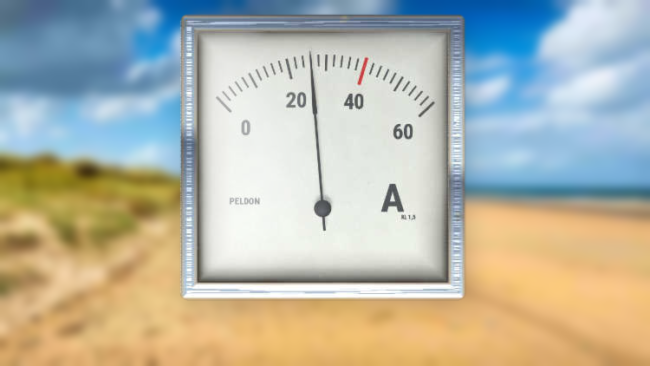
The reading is 26 A
